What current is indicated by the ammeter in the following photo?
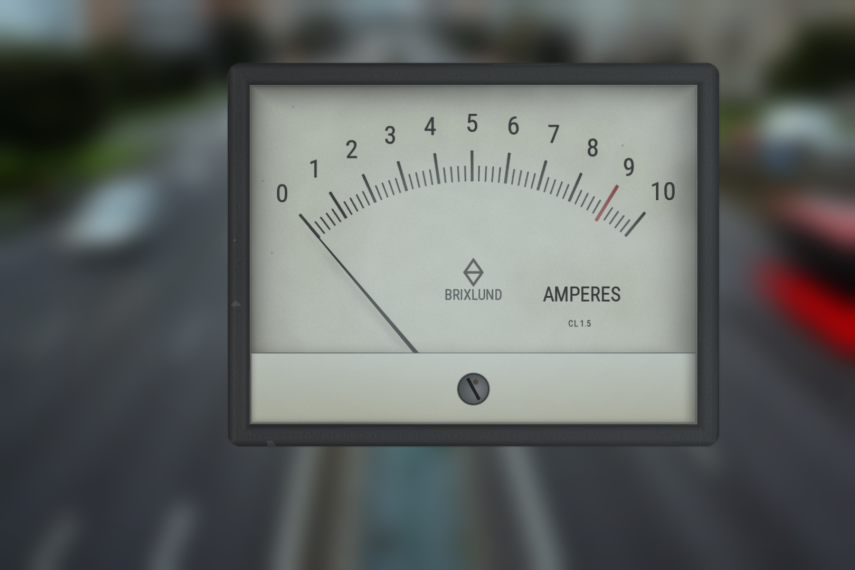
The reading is 0 A
